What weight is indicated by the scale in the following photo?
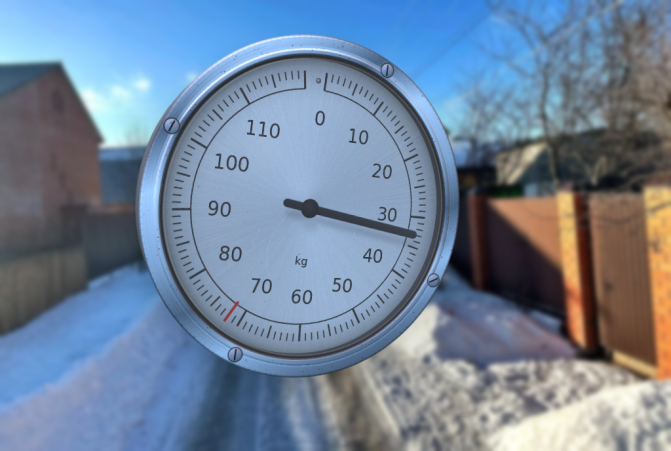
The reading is 33 kg
